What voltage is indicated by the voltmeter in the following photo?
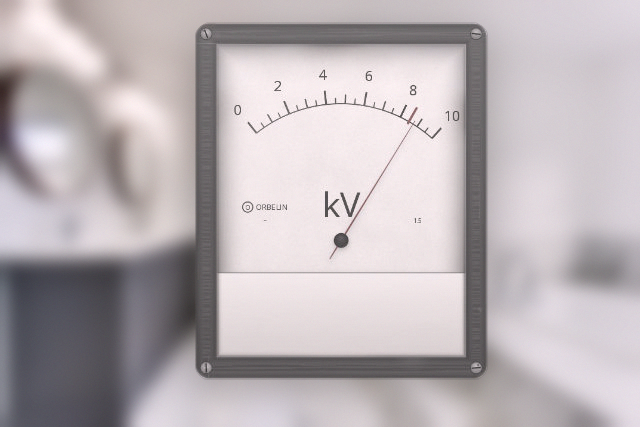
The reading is 8.75 kV
